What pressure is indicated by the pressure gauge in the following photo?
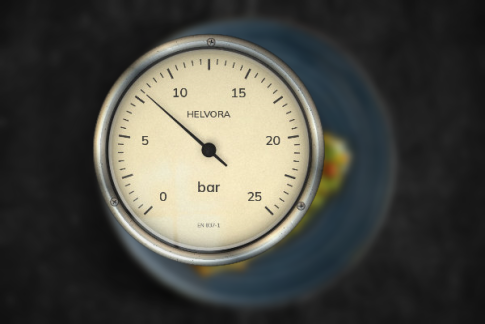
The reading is 8 bar
